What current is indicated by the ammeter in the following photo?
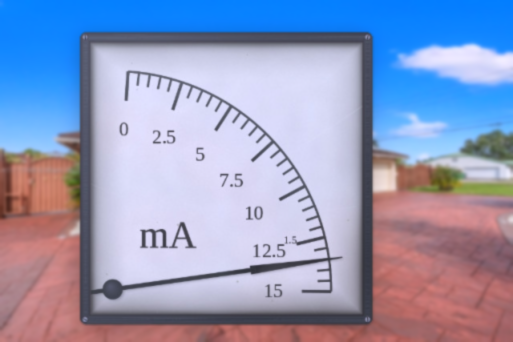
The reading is 13.5 mA
